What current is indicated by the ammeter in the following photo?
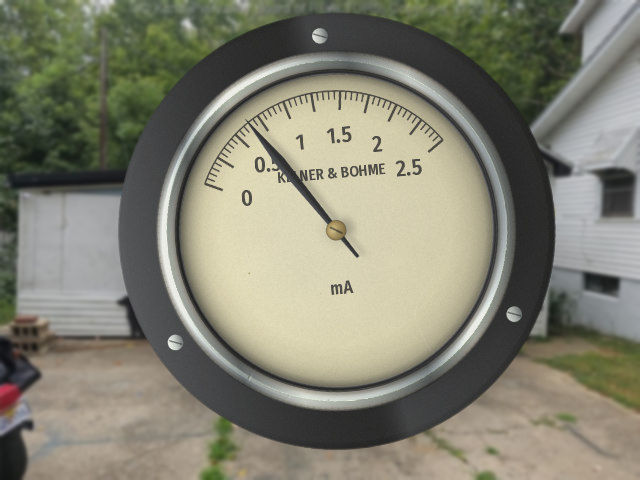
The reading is 0.65 mA
